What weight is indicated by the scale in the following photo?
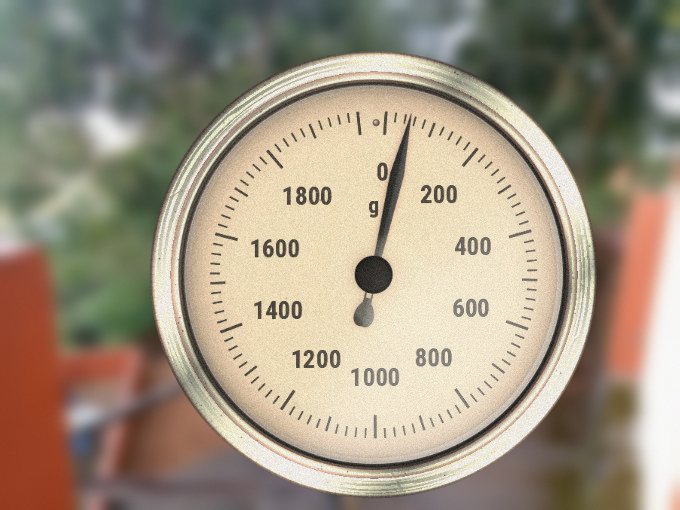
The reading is 50 g
